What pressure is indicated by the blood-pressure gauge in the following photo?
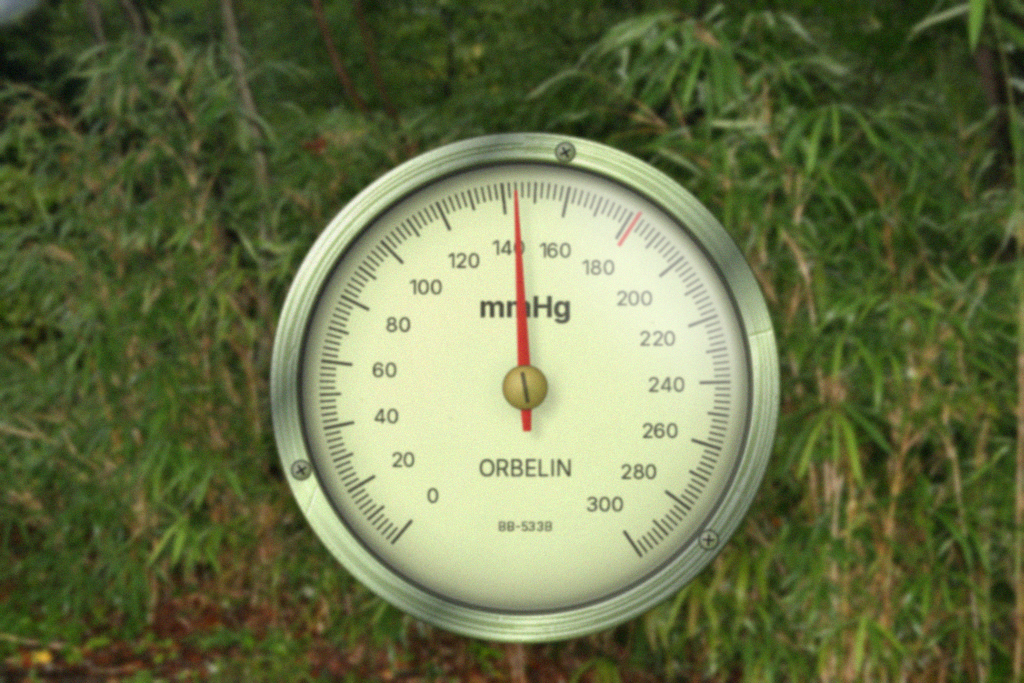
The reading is 144 mmHg
